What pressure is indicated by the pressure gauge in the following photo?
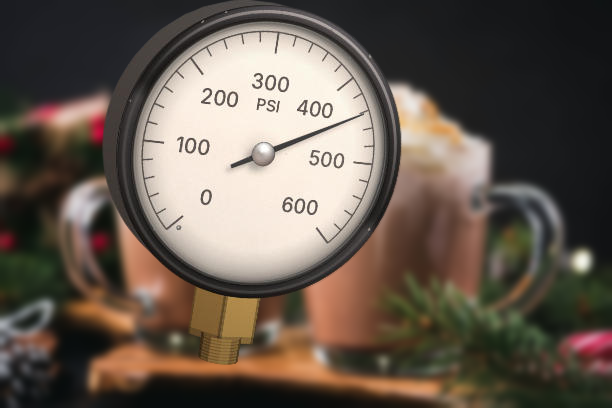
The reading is 440 psi
